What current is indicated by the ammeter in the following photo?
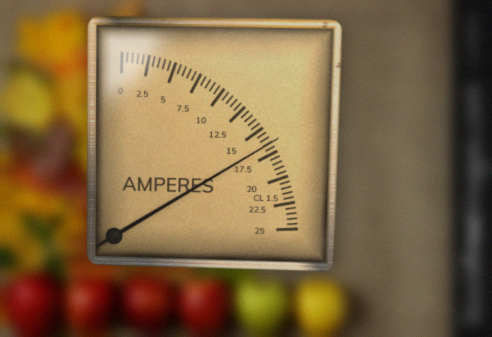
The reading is 16.5 A
